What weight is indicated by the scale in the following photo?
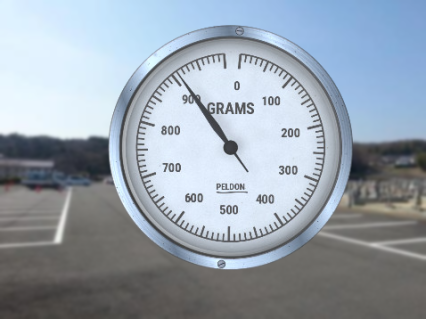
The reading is 910 g
